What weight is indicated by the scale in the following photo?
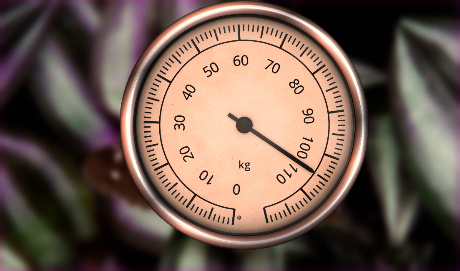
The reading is 105 kg
